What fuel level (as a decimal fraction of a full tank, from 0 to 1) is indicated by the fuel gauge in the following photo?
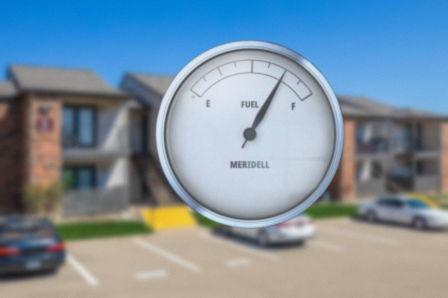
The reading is 0.75
